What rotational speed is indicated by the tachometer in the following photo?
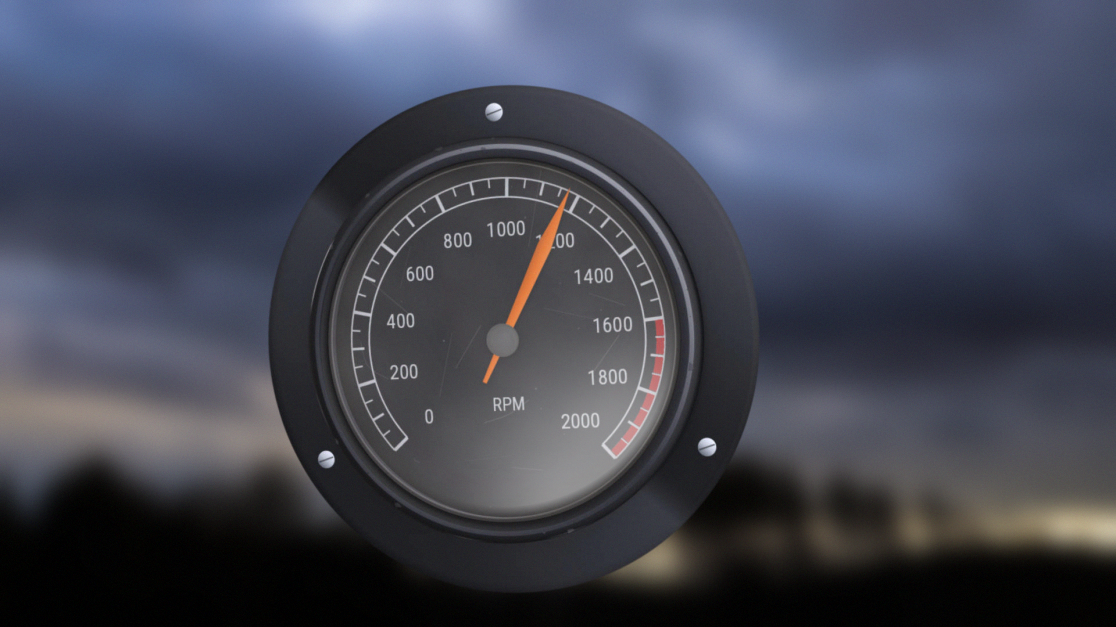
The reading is 1175 rpm
